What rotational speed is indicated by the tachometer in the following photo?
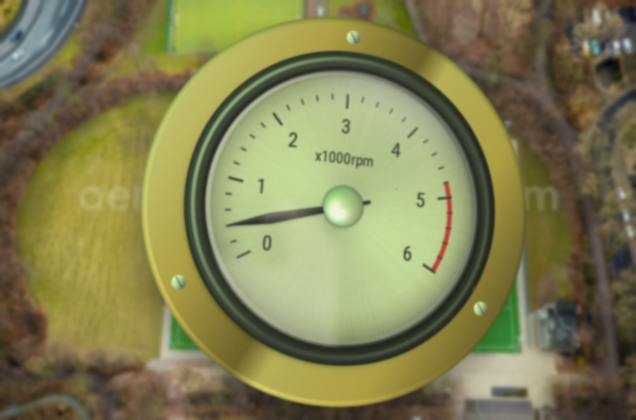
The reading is 400 rpm
